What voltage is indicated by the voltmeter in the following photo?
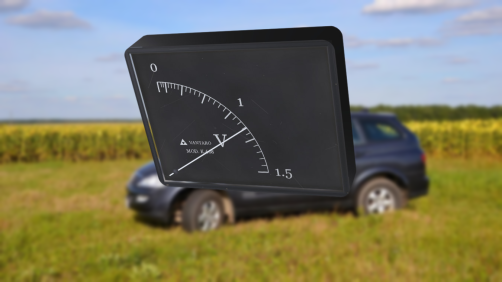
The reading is 1.15 V
